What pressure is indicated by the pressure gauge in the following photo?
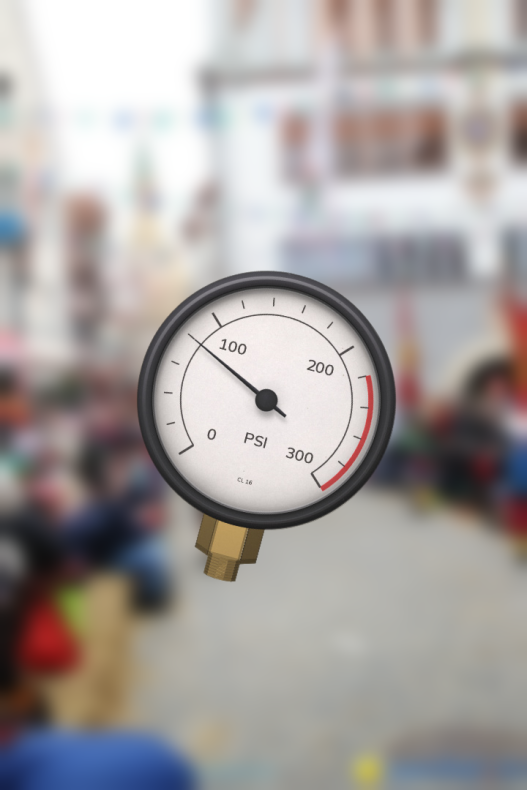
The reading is 80 psi
